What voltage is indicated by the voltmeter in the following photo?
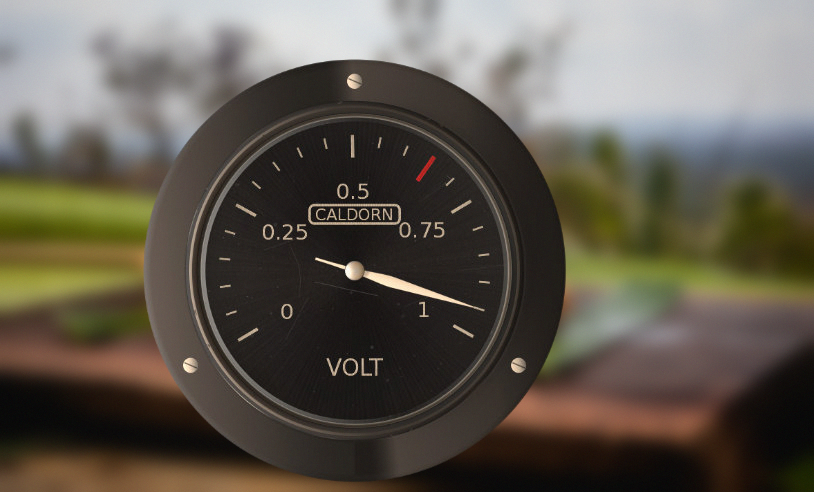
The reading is 0.95 V
